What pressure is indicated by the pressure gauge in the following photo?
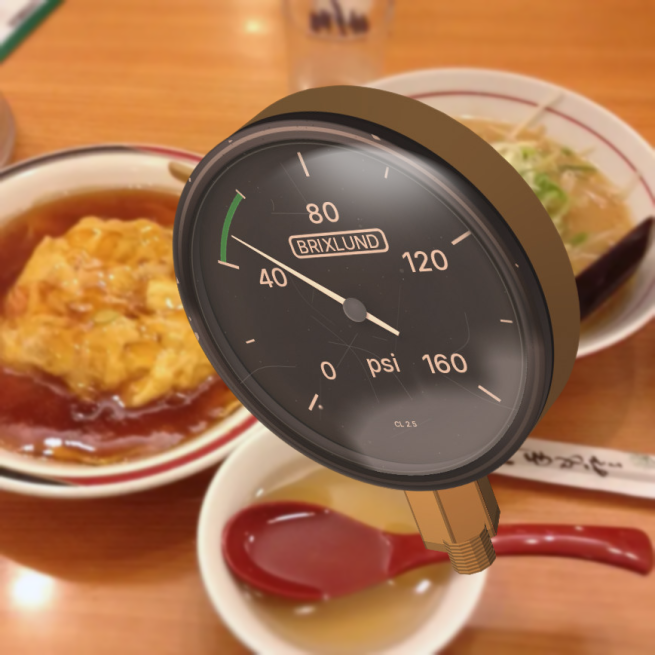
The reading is 50 psi
